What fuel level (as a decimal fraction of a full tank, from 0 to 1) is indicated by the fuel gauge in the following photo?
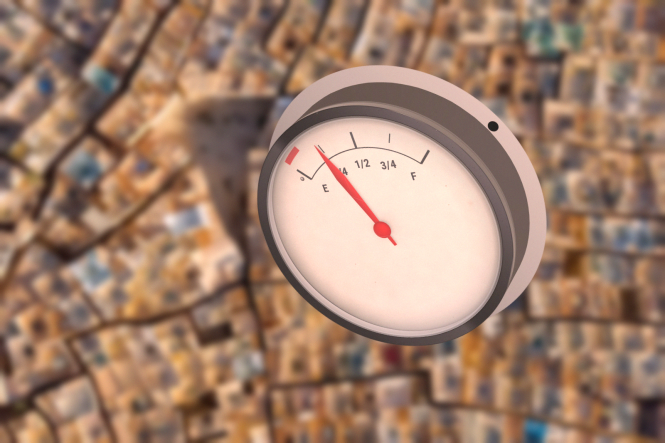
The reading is 0.25
